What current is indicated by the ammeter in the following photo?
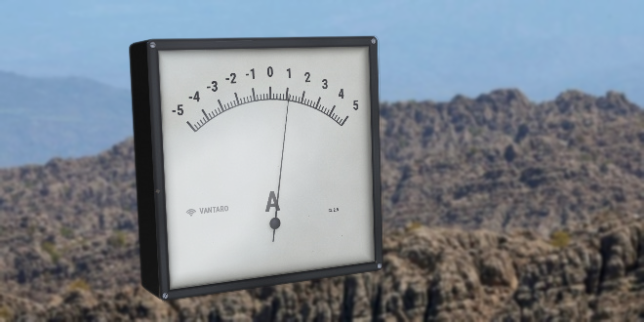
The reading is 1 A
